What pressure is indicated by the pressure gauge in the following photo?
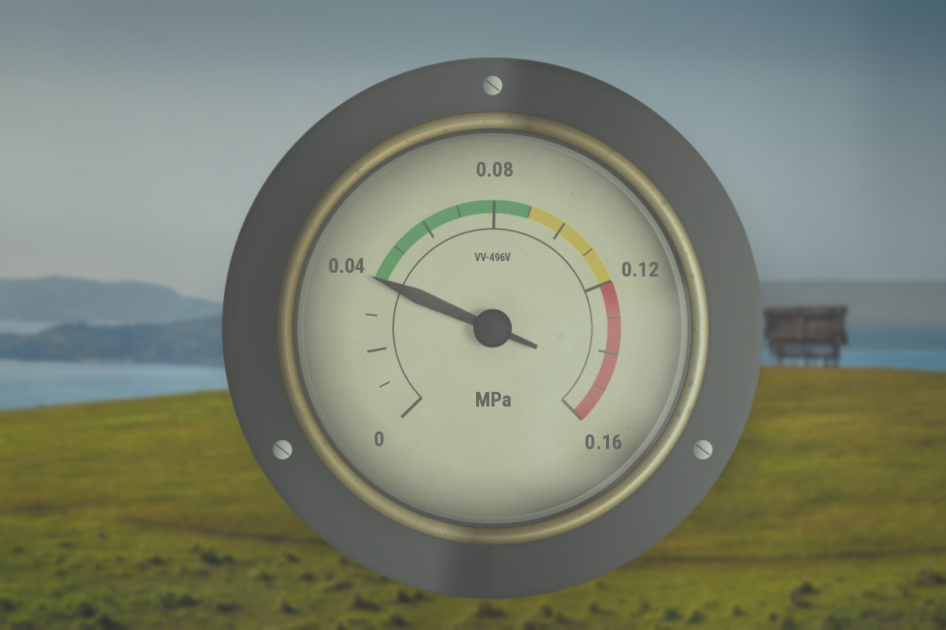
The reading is 0.04 MPa
